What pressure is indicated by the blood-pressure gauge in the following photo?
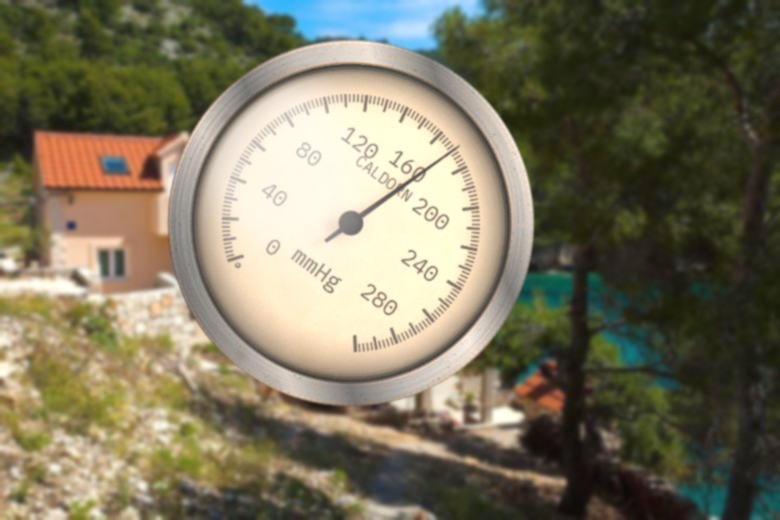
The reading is 170 mmHg
